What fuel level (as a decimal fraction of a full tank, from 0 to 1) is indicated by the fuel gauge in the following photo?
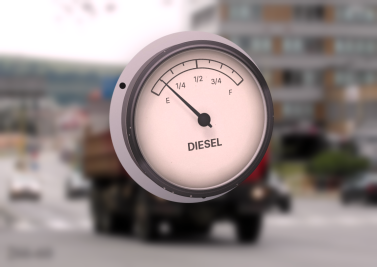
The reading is 0.125
